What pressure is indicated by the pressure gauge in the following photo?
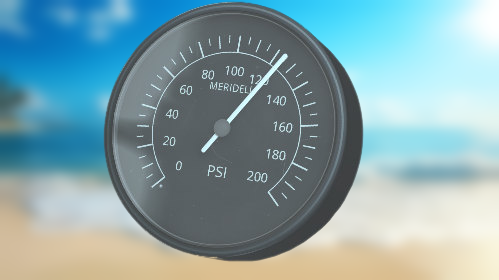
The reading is 125 psi
